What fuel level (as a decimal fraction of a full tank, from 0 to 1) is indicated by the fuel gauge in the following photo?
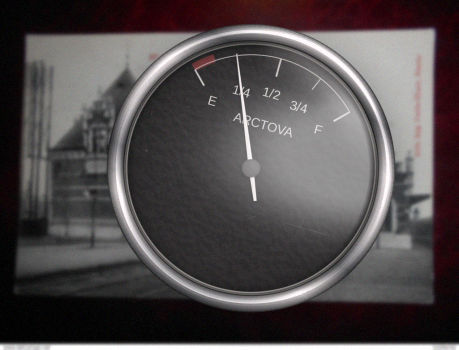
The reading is 0.25
